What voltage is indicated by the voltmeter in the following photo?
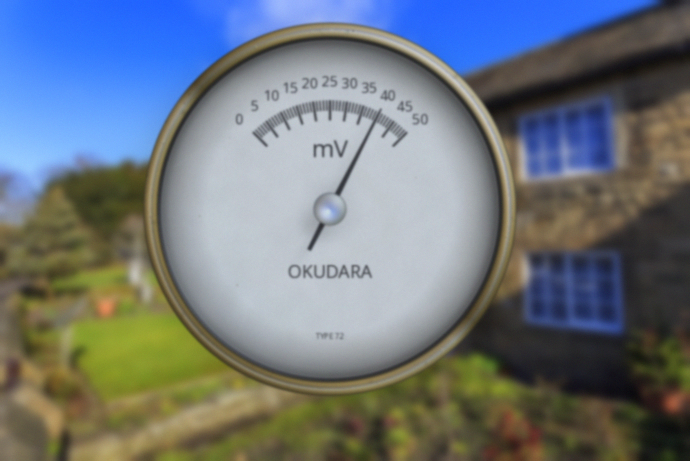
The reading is 40 mV
